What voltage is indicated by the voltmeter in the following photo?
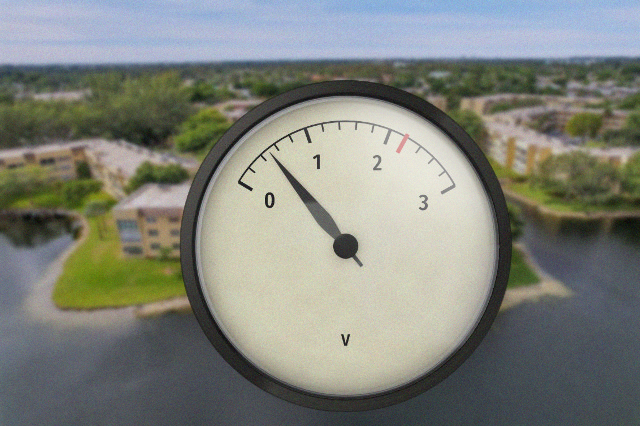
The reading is 0.5 V
